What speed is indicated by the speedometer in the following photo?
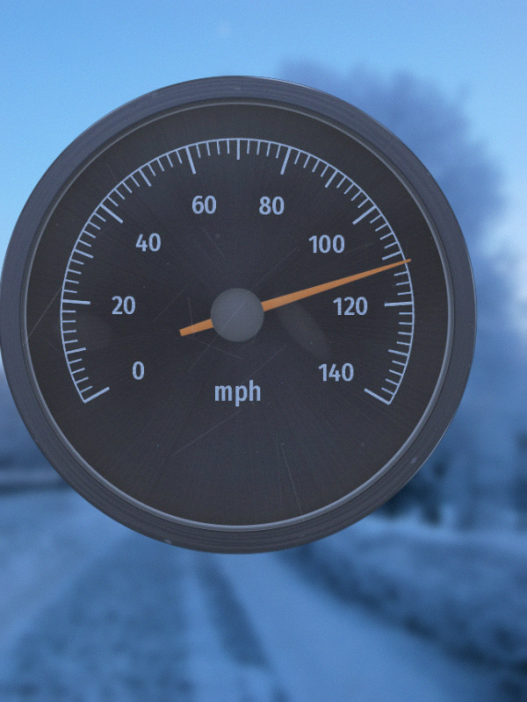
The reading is 112 mph
